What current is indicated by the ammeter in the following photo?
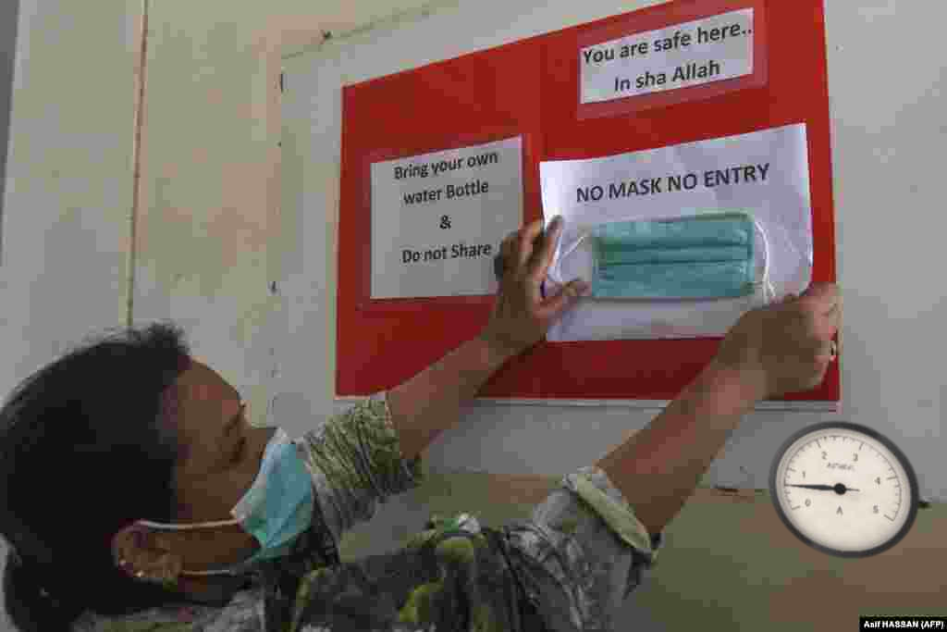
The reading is 0.6 A
